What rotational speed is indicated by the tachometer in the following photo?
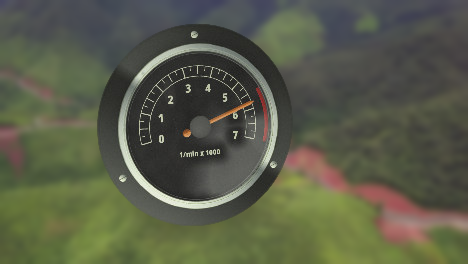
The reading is 5750 rpm
